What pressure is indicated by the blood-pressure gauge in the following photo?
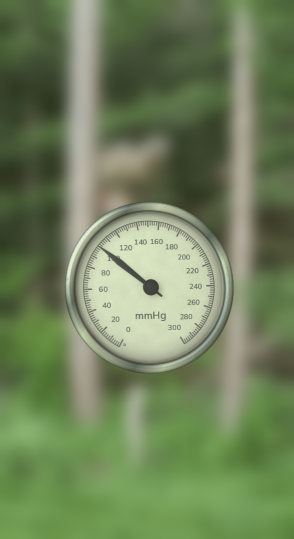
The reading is 100 mmHg
